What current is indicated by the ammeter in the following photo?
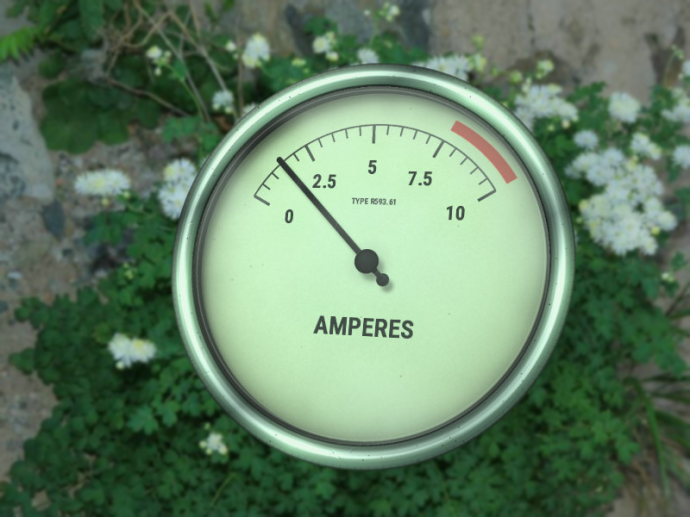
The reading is 1.5 A
